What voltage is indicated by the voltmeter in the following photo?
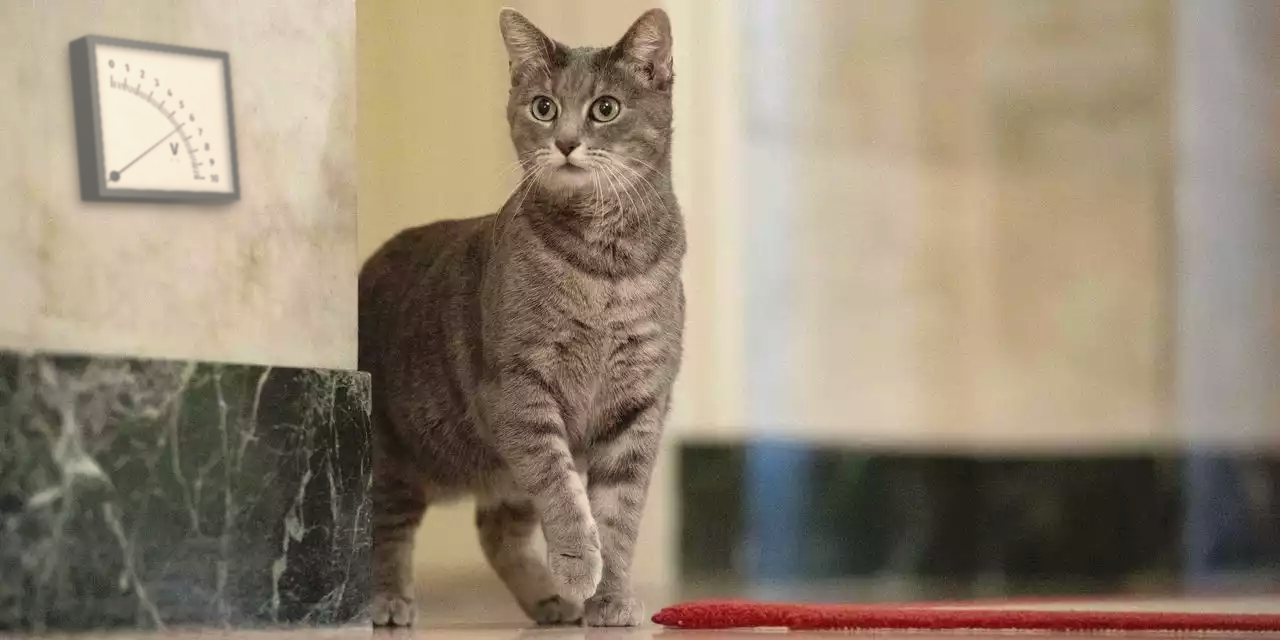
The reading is 6 V
